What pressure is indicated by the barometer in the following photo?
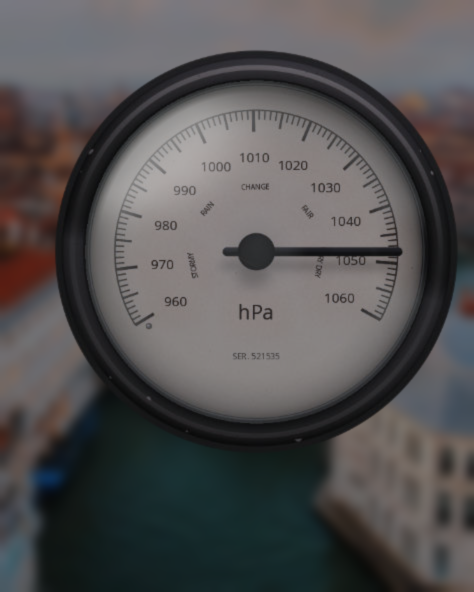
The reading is 1048 hPa
